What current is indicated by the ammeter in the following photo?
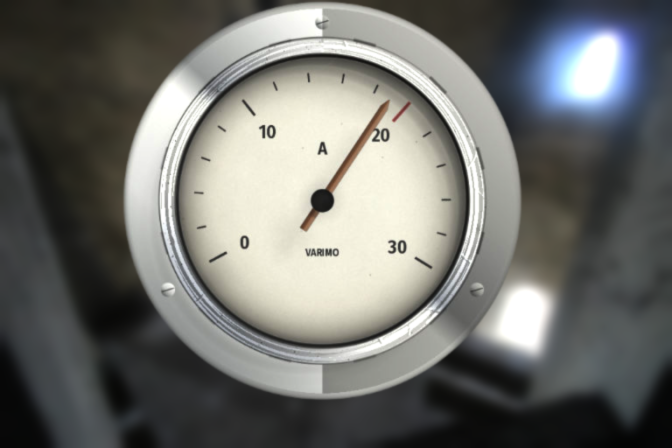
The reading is 19 A
